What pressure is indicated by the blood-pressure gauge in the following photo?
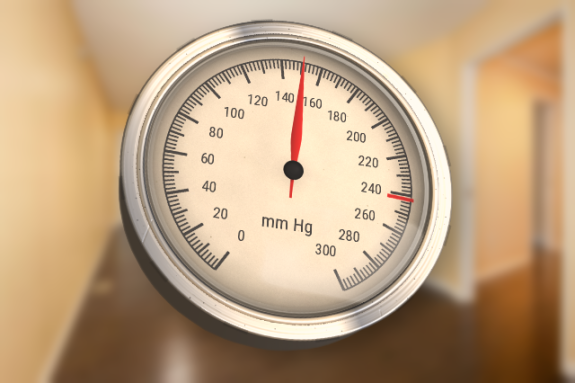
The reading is 150 mmHg
